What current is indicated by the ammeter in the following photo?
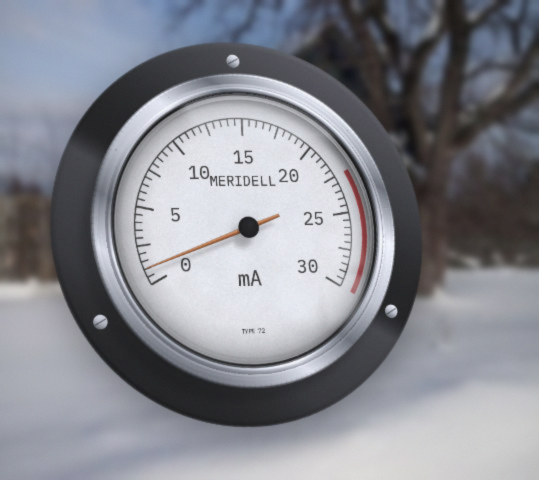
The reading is 1 mA
